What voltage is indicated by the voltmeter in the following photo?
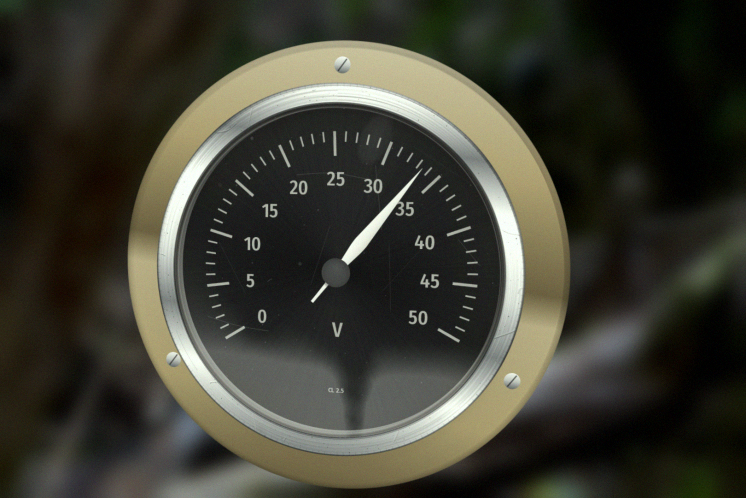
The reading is 33.5 V
